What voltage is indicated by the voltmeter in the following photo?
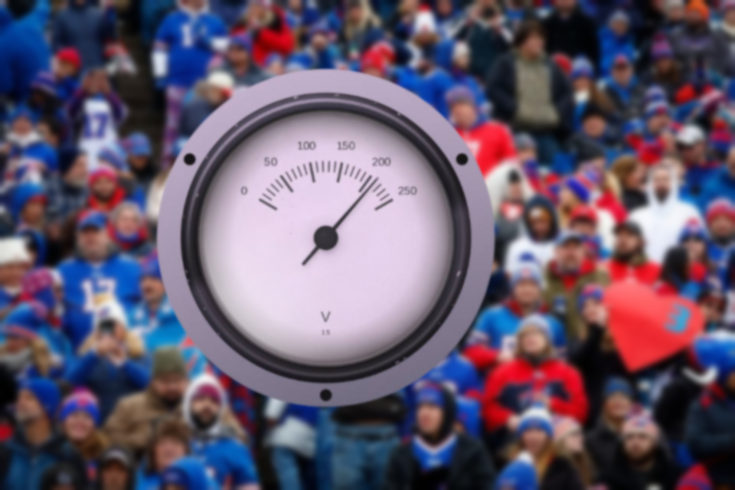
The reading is 210 V
